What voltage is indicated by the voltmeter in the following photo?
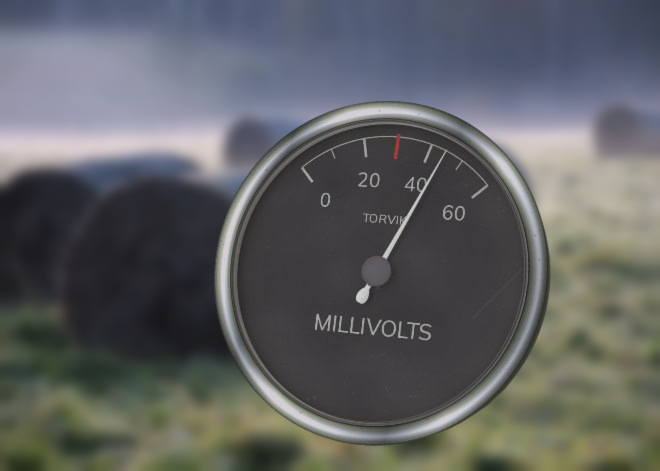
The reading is 45 mV
